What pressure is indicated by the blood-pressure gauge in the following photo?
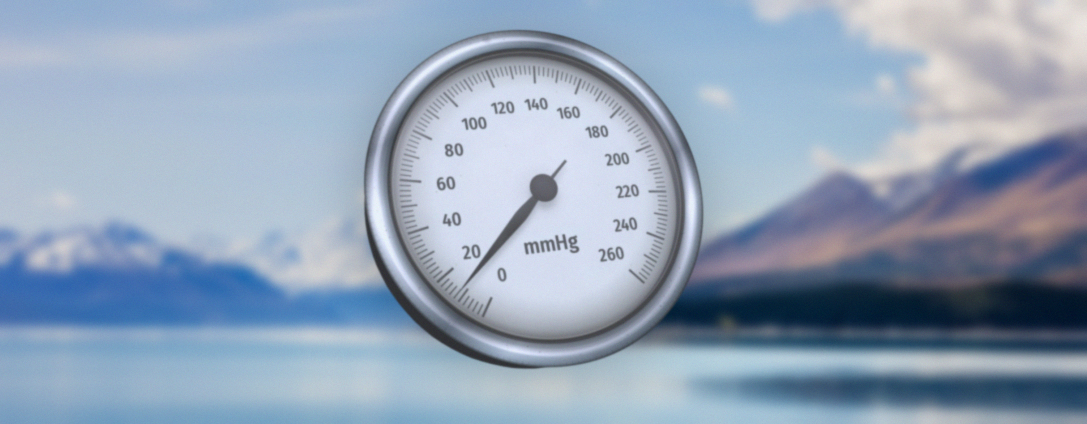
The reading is 12 mmHg
